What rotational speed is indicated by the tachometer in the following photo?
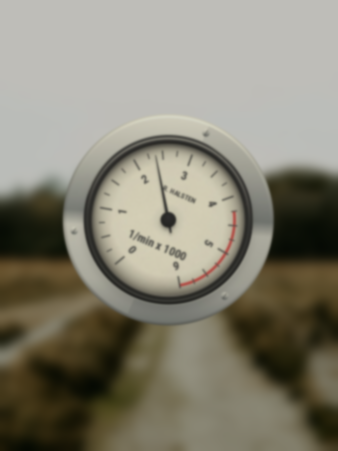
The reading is 2375 rpm
